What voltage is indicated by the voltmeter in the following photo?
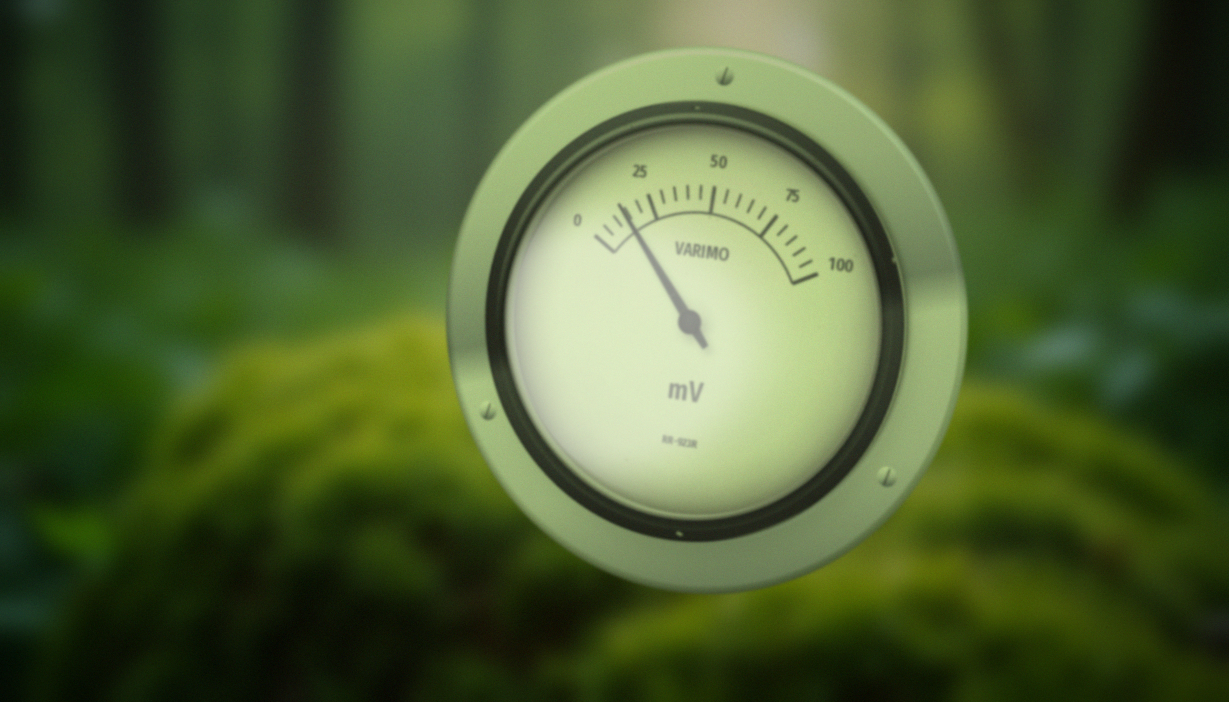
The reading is 15 mV
